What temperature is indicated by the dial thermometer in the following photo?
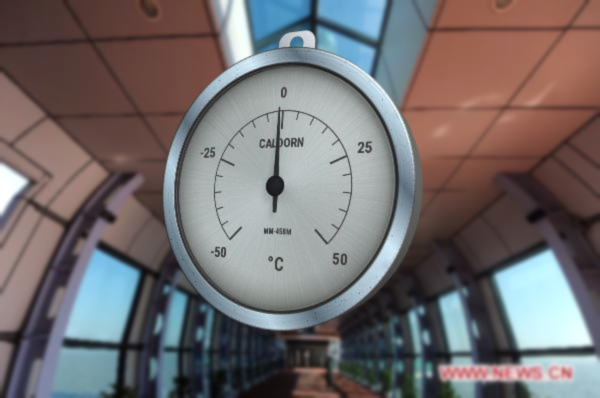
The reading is 0 °C
